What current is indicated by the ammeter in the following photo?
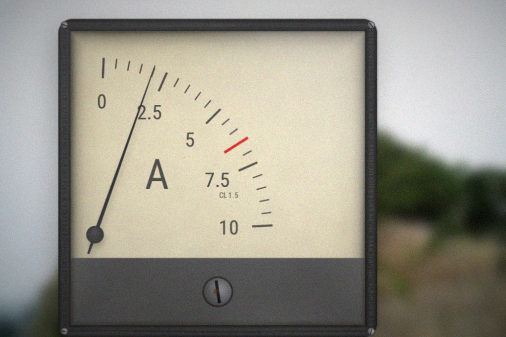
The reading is 2 A
